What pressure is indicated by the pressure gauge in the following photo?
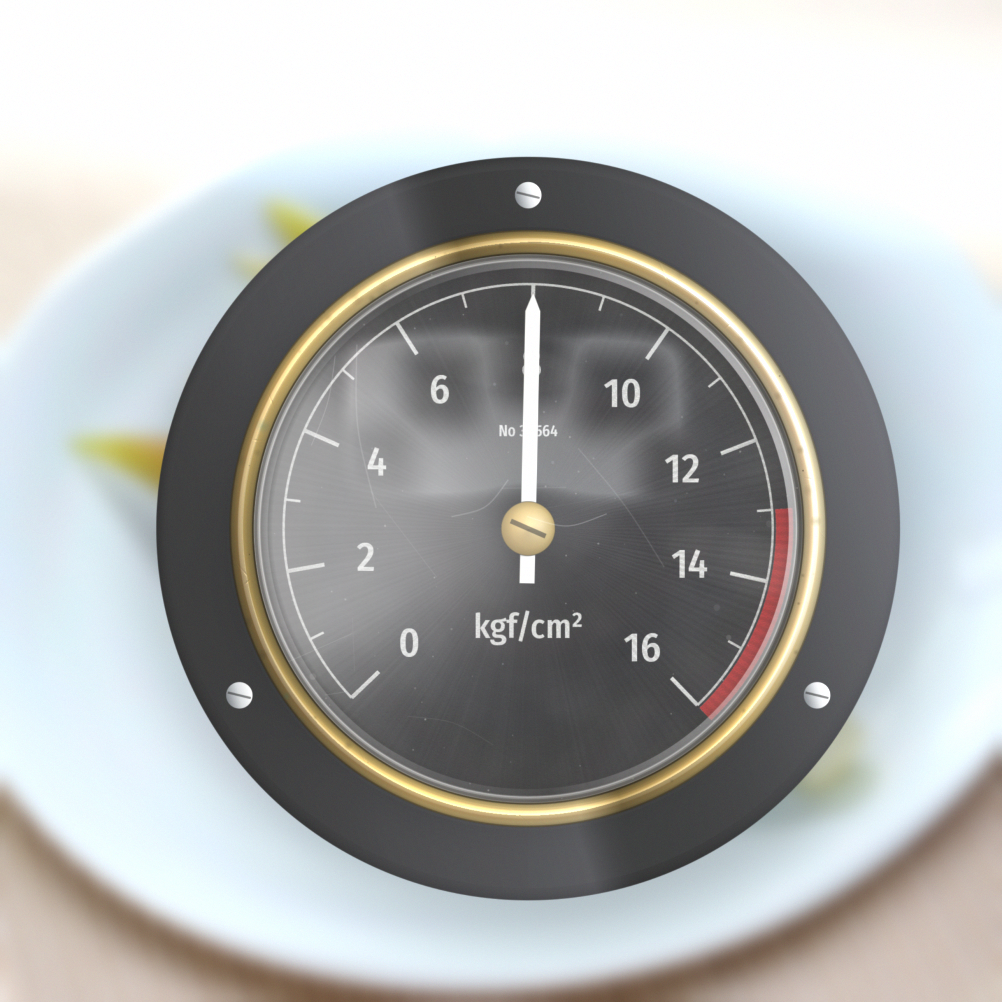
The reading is 8 kg/cm²
